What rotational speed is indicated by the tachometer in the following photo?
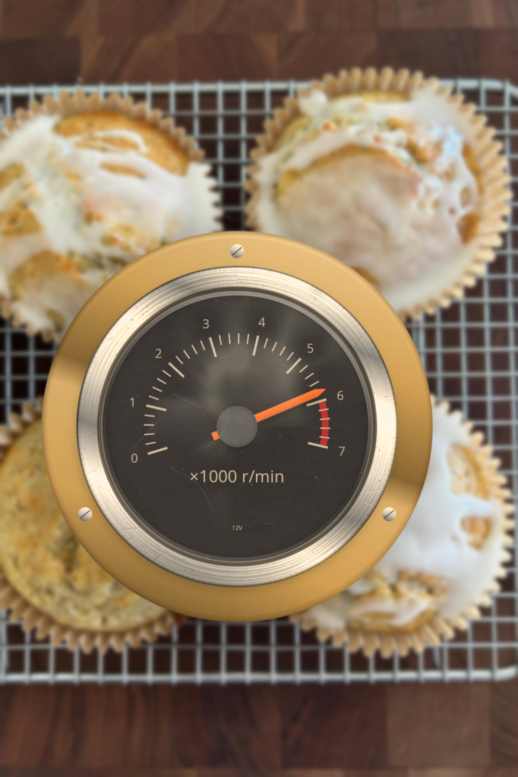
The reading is 5800 rpm
